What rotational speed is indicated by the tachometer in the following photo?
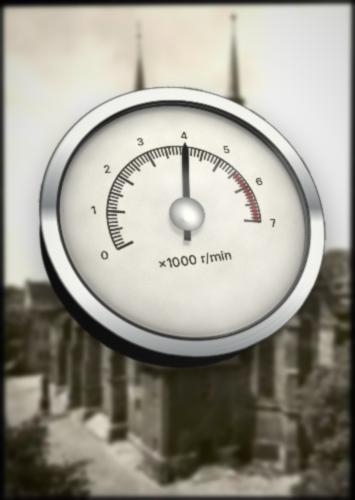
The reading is 4000 rpm
